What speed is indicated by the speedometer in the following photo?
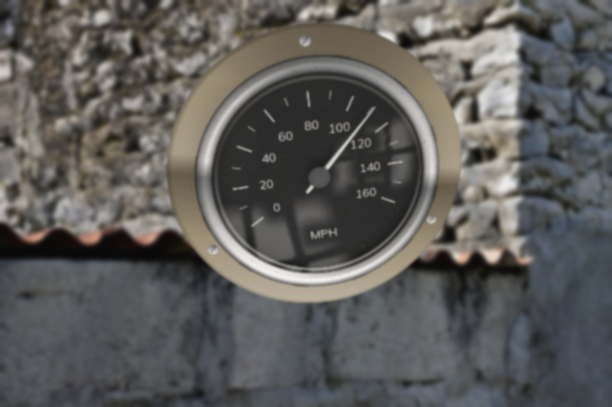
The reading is 110 mph
